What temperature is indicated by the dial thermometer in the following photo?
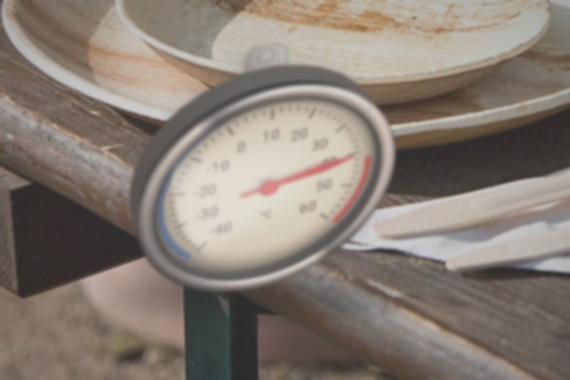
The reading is 40 °C
